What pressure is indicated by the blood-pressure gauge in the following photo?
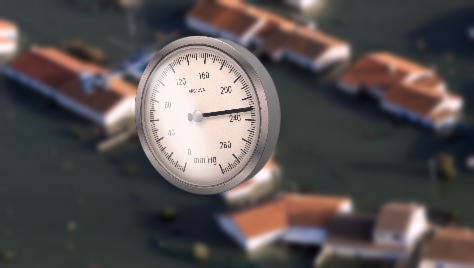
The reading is 230 mmHg
